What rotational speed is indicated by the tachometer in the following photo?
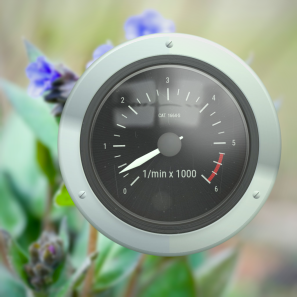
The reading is 375 rpm
